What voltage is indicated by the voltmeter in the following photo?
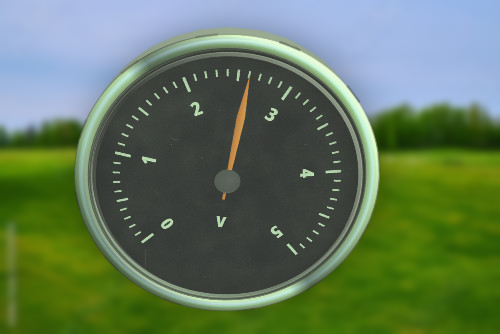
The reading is 2.6 V
